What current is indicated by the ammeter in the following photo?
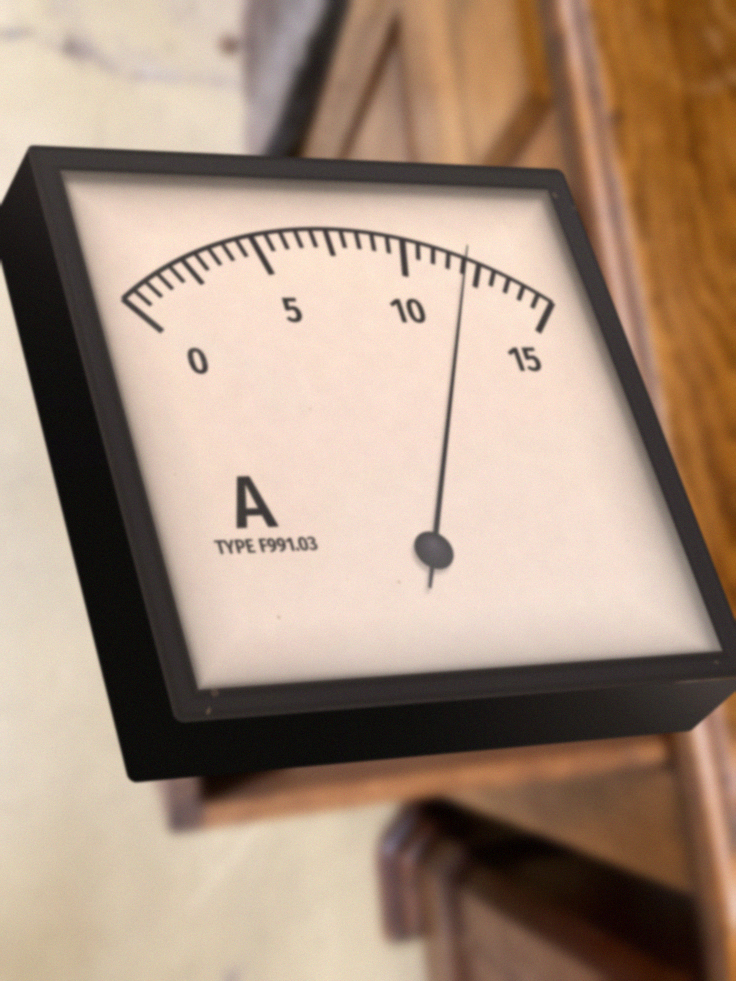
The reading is 12 A
